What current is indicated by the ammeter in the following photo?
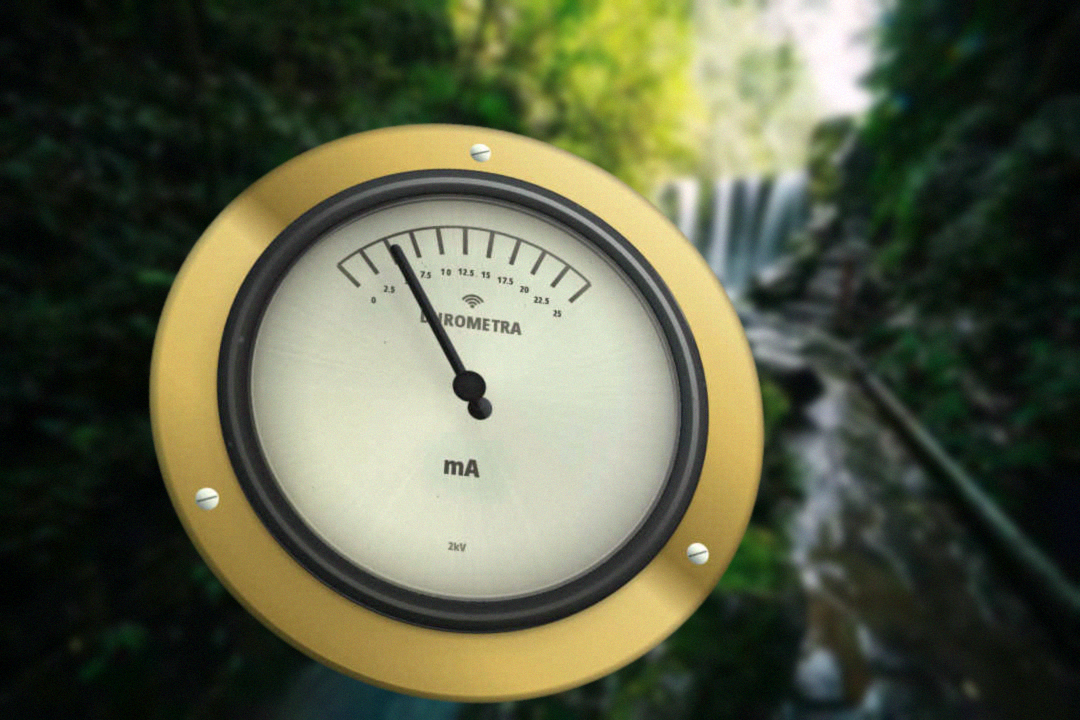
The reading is 5 mA
